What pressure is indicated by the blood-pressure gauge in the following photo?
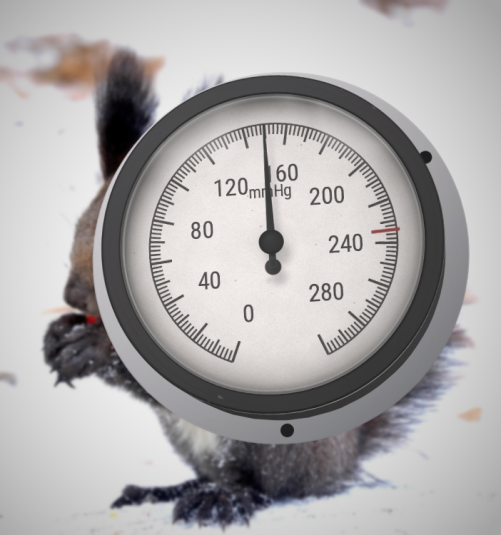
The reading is 150 mmHg
